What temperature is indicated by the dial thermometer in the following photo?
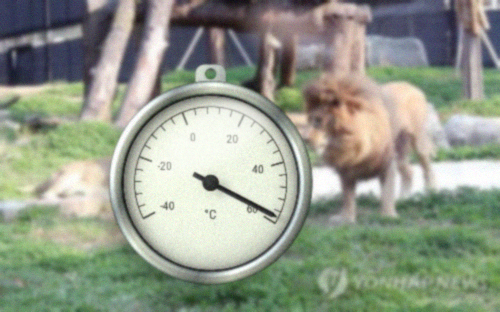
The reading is 58 °C
